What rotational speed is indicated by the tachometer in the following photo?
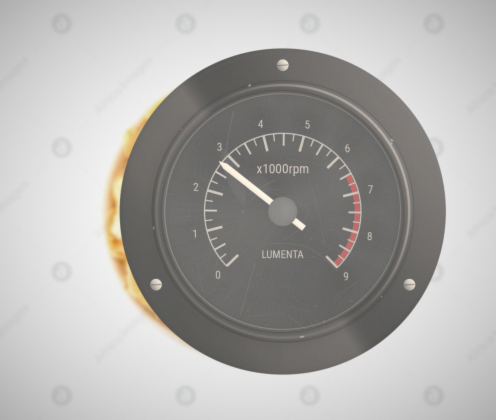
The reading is 2750 rpm
